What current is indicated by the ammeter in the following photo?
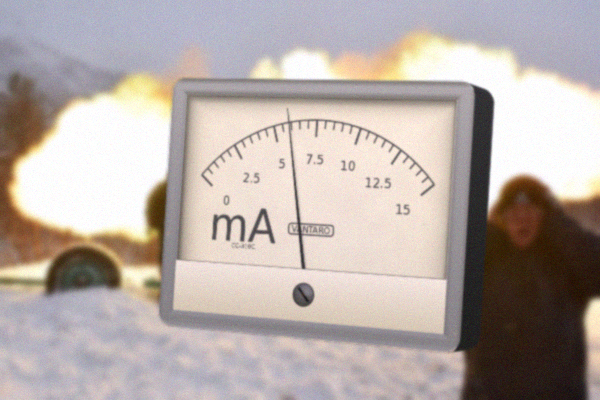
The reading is 6 mA
